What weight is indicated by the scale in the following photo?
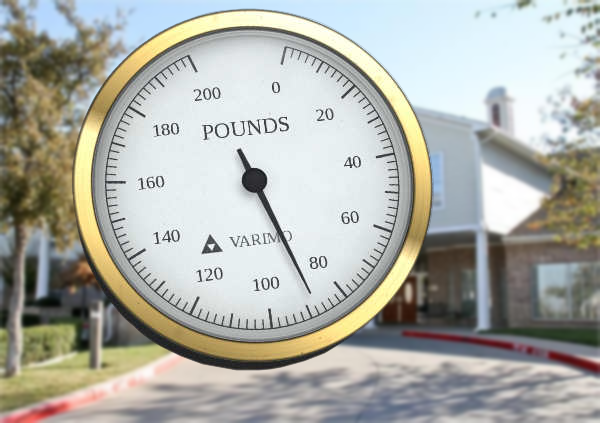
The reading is 88 lb
